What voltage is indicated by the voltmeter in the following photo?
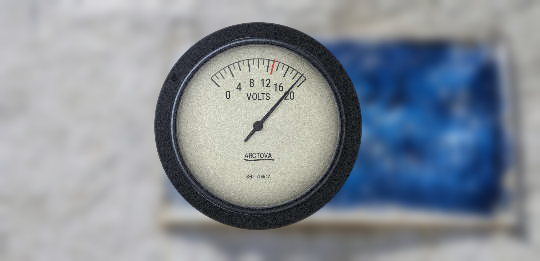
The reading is 19 V
